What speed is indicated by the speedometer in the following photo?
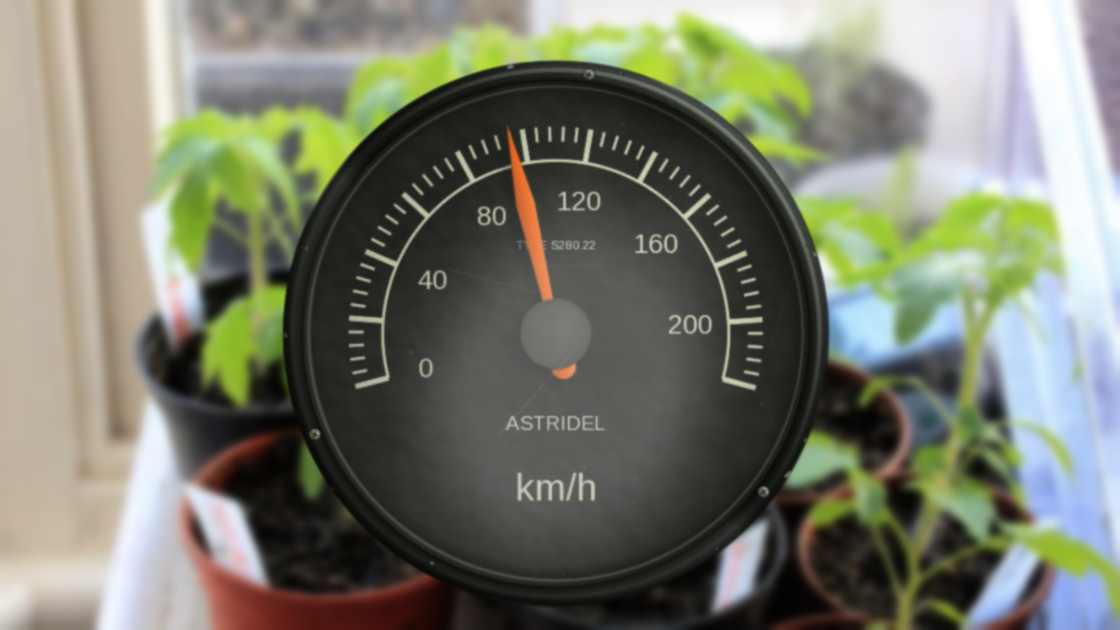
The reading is 96 km/h
